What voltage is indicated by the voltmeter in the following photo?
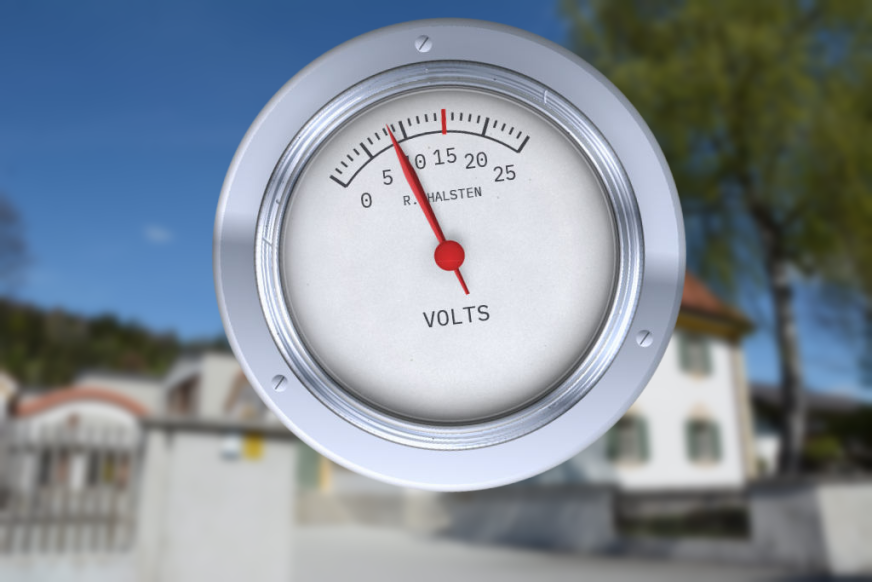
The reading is 8.5 V
